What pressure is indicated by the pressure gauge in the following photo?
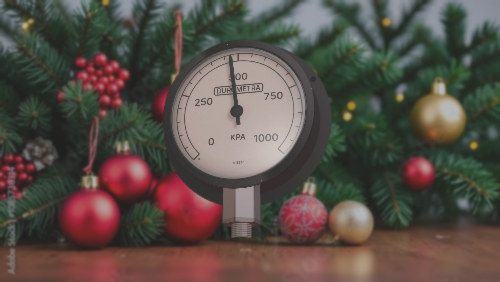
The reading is 475 kPa
